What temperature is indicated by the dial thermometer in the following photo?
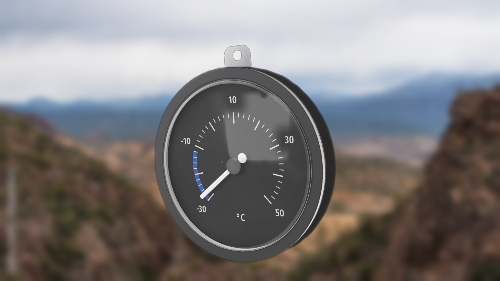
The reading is -28 °C
